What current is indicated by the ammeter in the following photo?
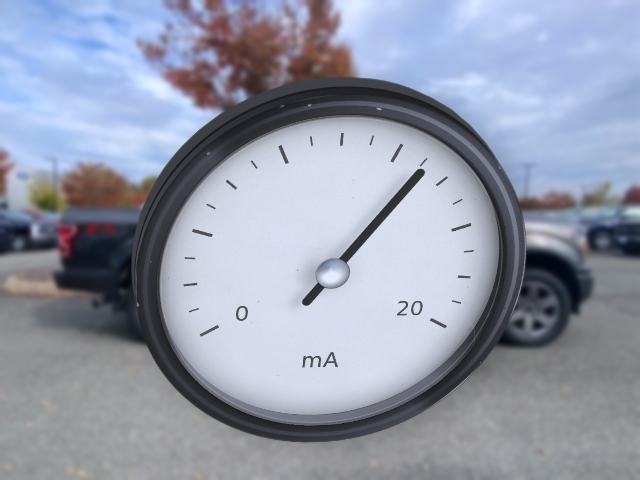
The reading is 13 mA
